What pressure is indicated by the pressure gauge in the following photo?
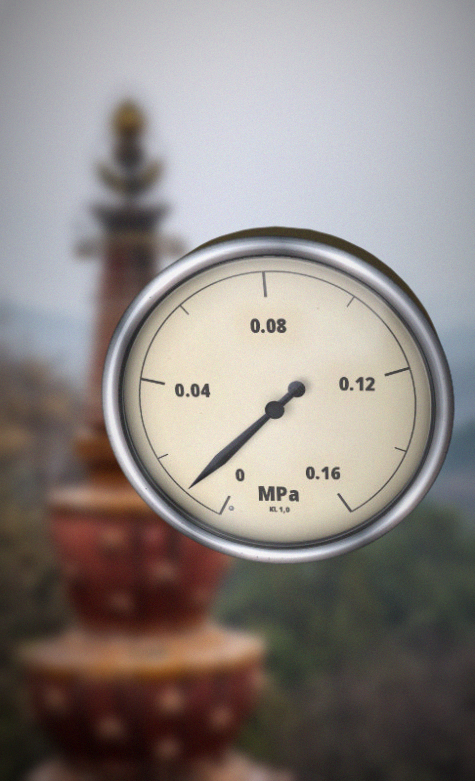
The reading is 0.01 MPa
